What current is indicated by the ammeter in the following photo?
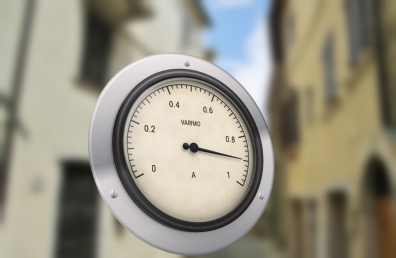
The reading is 0.9 A
